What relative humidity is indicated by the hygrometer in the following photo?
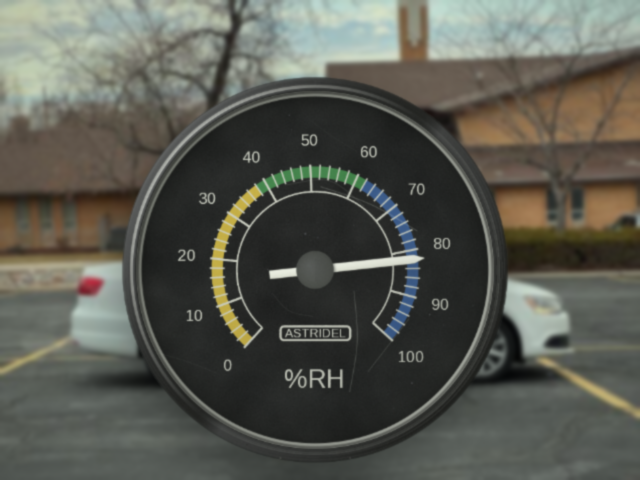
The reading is 82 %
